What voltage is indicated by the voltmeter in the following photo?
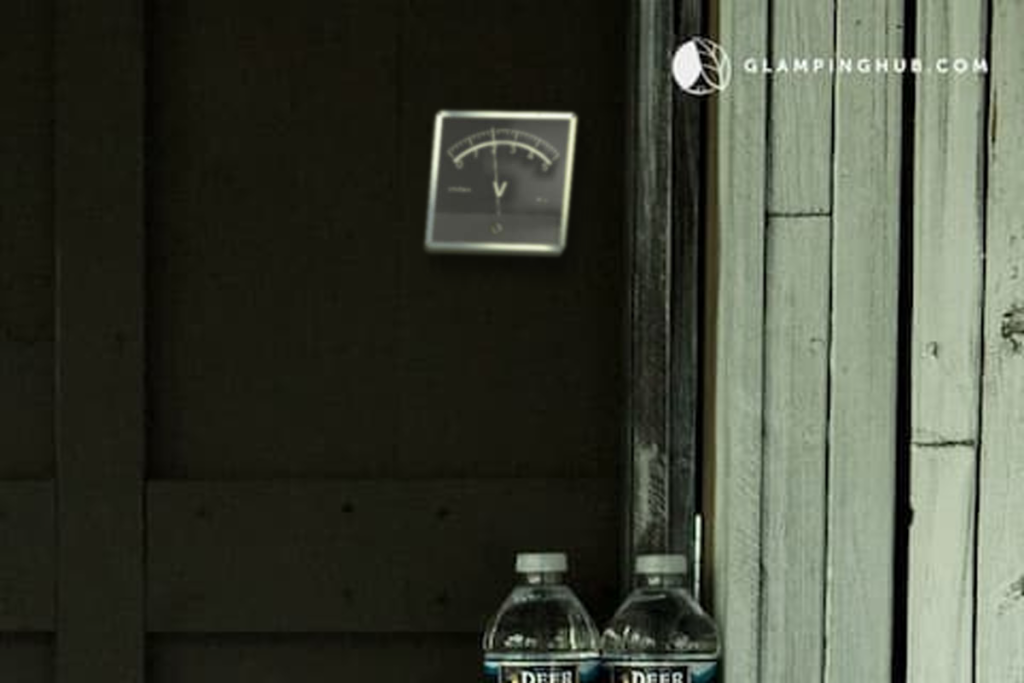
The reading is 2 V
